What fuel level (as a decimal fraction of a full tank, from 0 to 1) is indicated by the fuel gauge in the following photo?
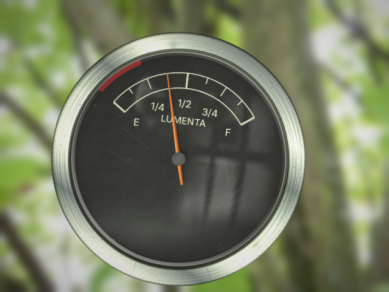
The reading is 0.375
